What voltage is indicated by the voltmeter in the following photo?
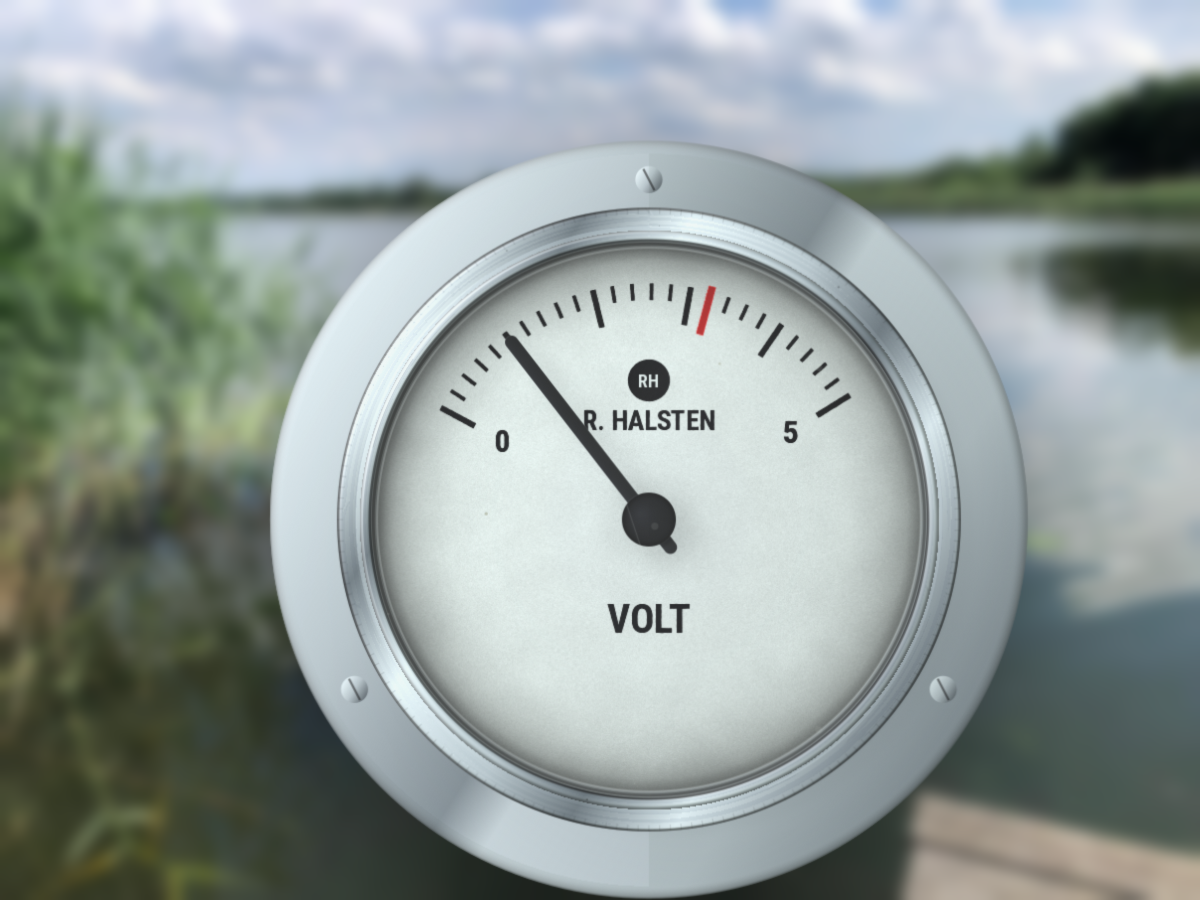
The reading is 1 V
